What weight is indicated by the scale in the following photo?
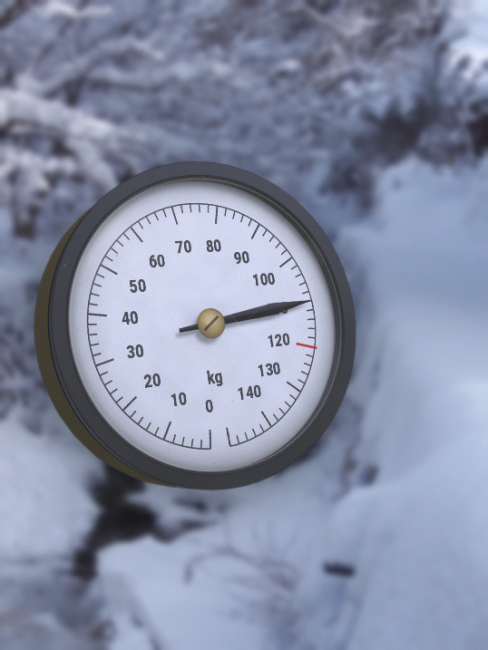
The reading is 110 kg
